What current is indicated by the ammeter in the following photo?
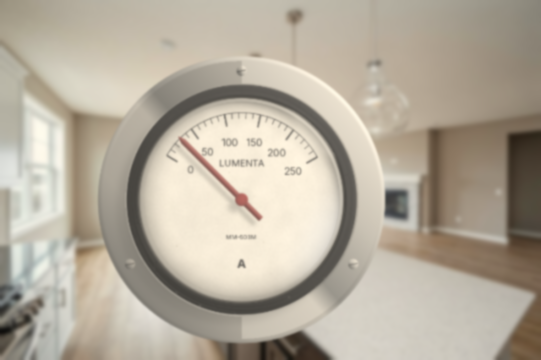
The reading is 30 A
